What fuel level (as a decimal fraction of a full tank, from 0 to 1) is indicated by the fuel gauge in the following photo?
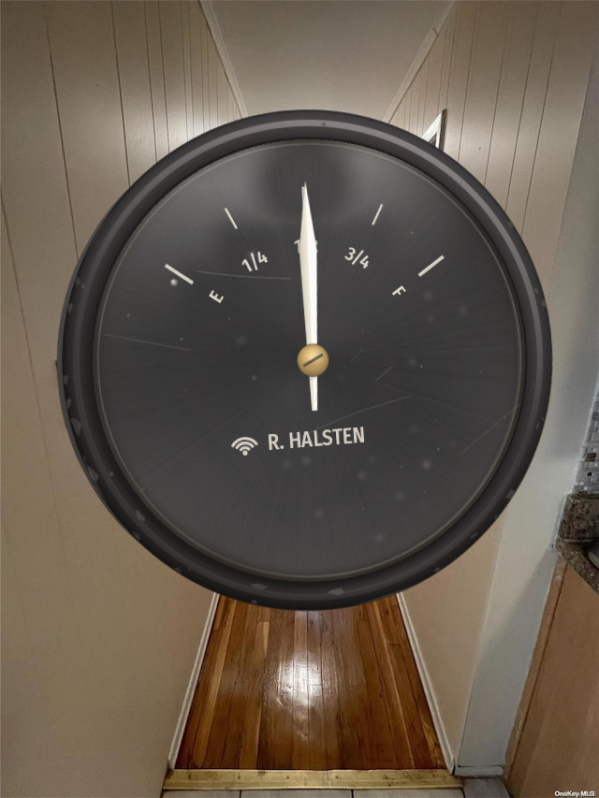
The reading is 0.5
